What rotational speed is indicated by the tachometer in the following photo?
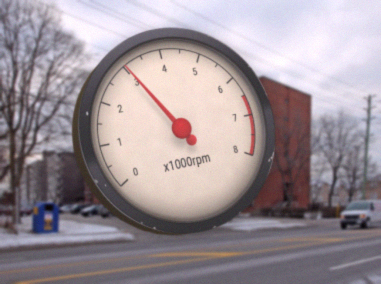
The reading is 3000 rpm
